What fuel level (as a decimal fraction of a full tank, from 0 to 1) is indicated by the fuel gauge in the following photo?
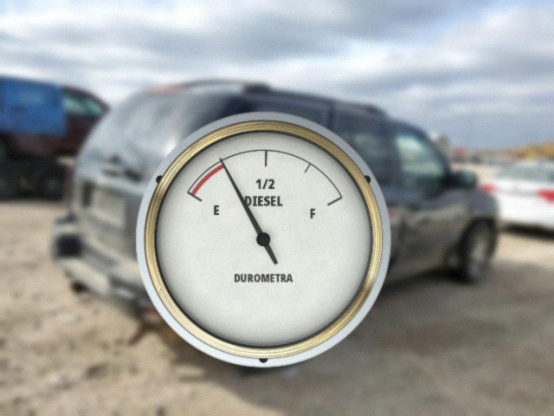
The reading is 0.25
